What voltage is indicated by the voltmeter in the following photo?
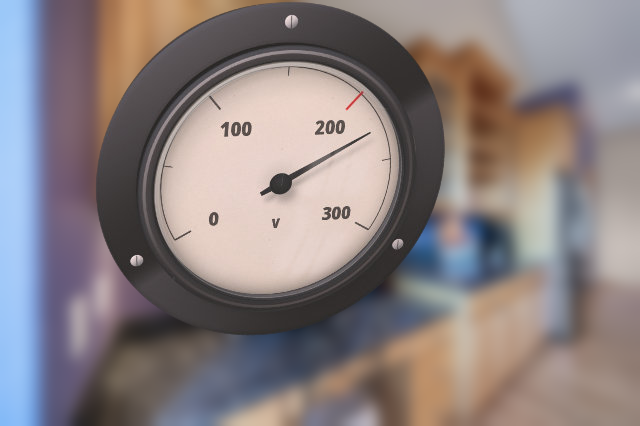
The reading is 225 V
